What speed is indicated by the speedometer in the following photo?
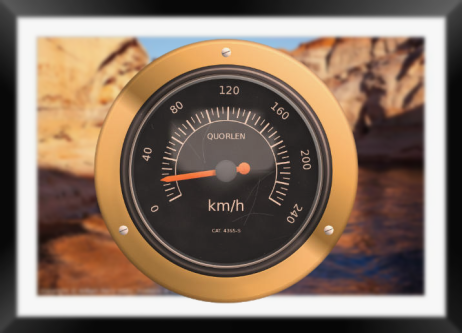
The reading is 20 km/h
